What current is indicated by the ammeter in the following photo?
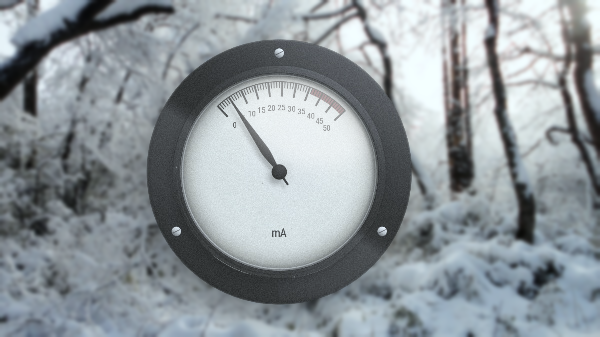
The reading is 5 mA
